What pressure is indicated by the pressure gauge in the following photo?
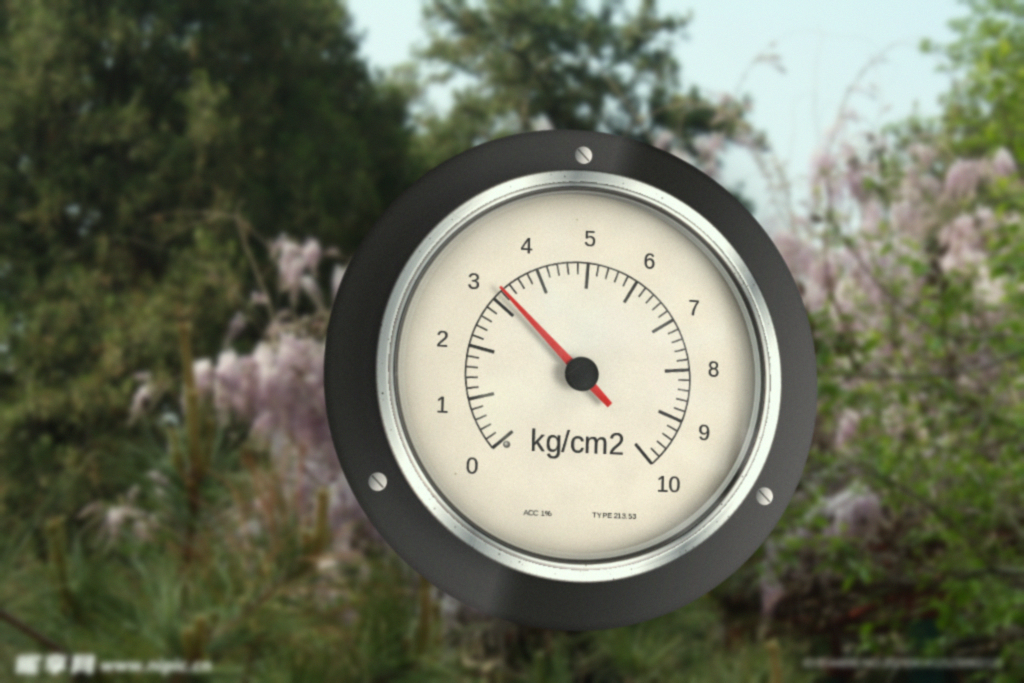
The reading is 3.2 kg/cm²
